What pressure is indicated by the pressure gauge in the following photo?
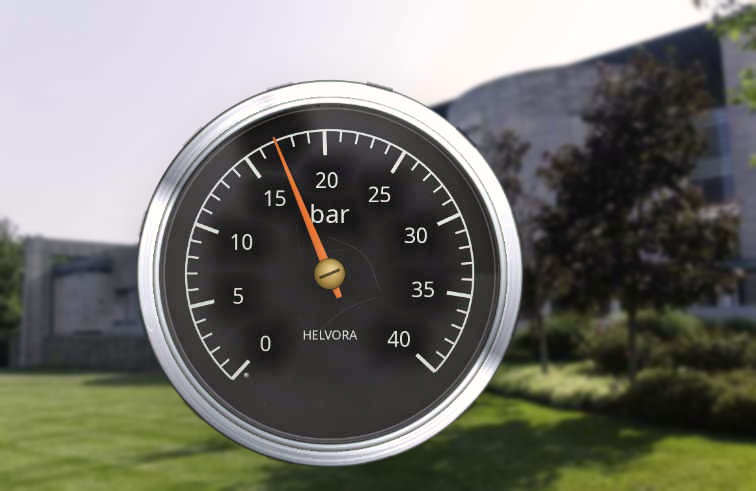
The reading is 17 bar
